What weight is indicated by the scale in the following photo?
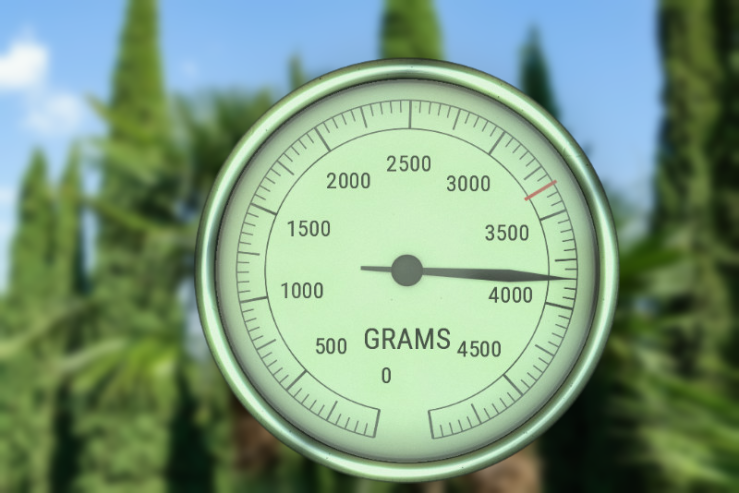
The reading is 3850 g
